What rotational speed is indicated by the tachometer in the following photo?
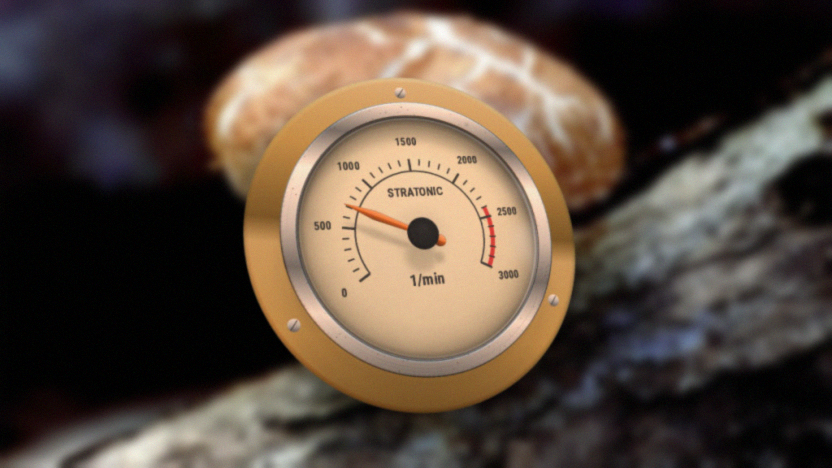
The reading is 700 rpm
